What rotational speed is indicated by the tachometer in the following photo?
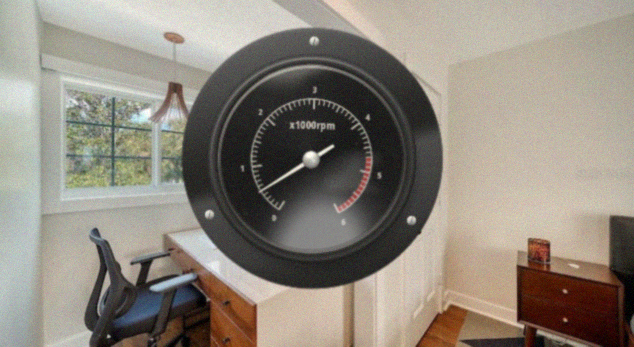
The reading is 500 rpm
